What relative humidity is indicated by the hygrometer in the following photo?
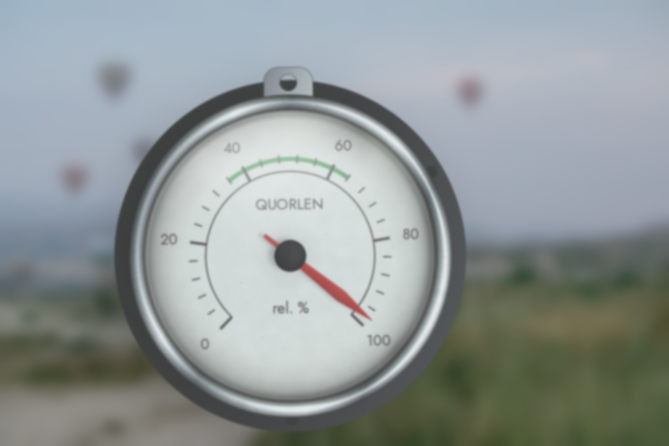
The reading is 98 %
